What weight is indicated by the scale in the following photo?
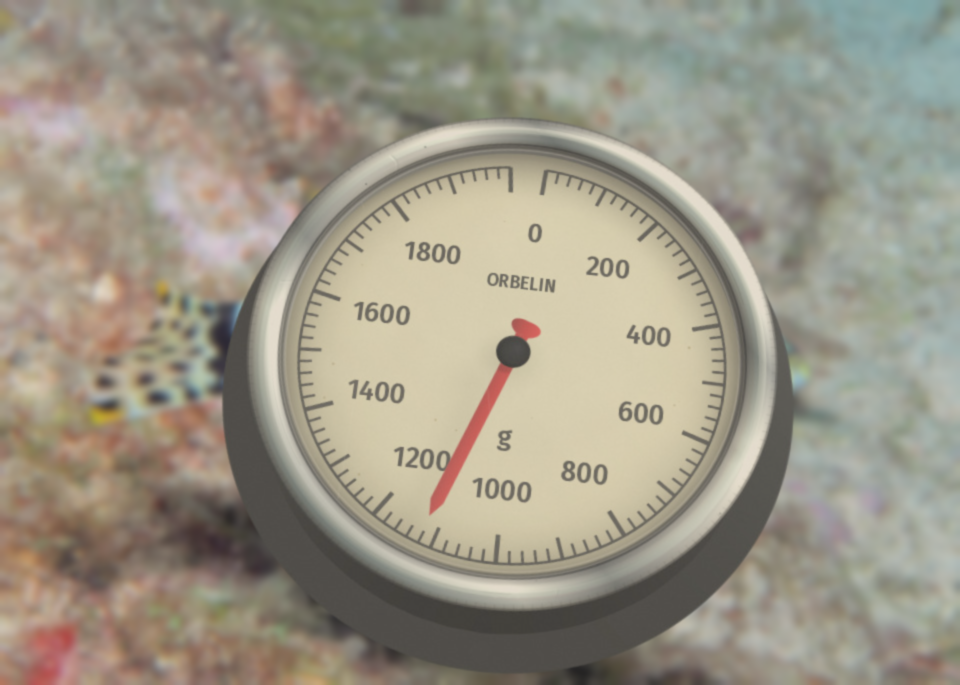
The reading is 1120 g
